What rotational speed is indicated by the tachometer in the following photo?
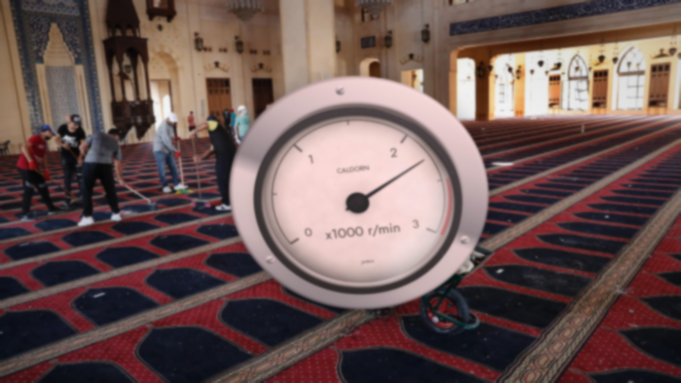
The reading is 2250 rpm
